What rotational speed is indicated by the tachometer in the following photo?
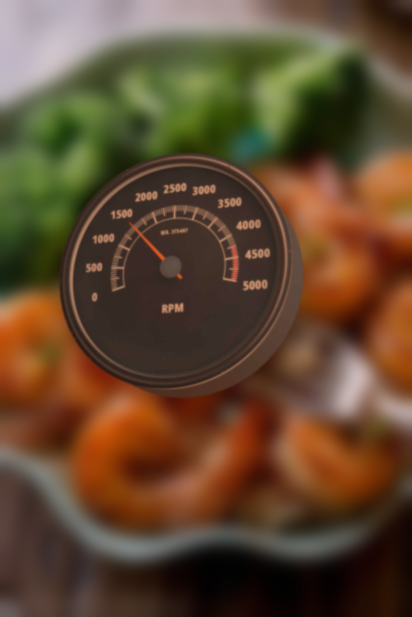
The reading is 1500 rpm
